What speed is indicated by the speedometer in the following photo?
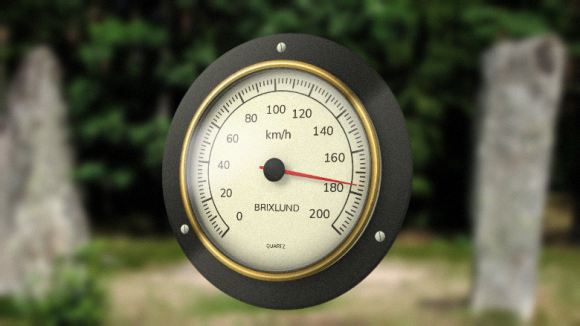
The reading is 176 km/h
